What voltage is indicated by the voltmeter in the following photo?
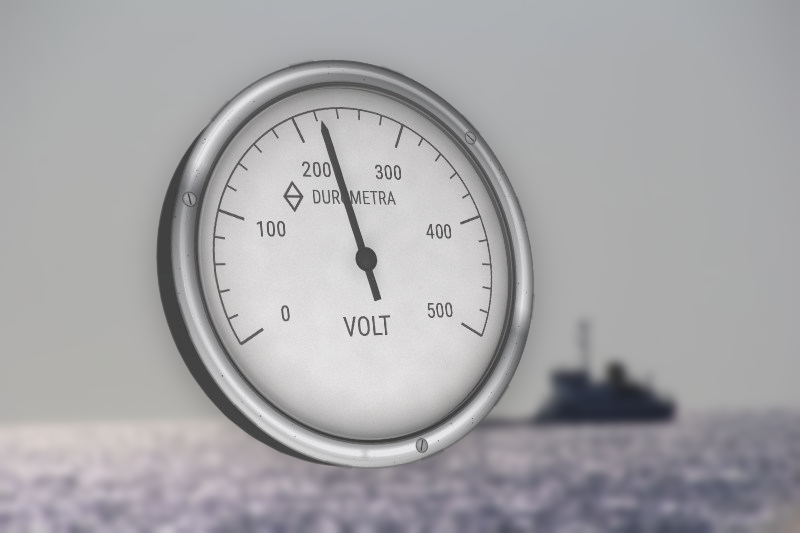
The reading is 220 V
